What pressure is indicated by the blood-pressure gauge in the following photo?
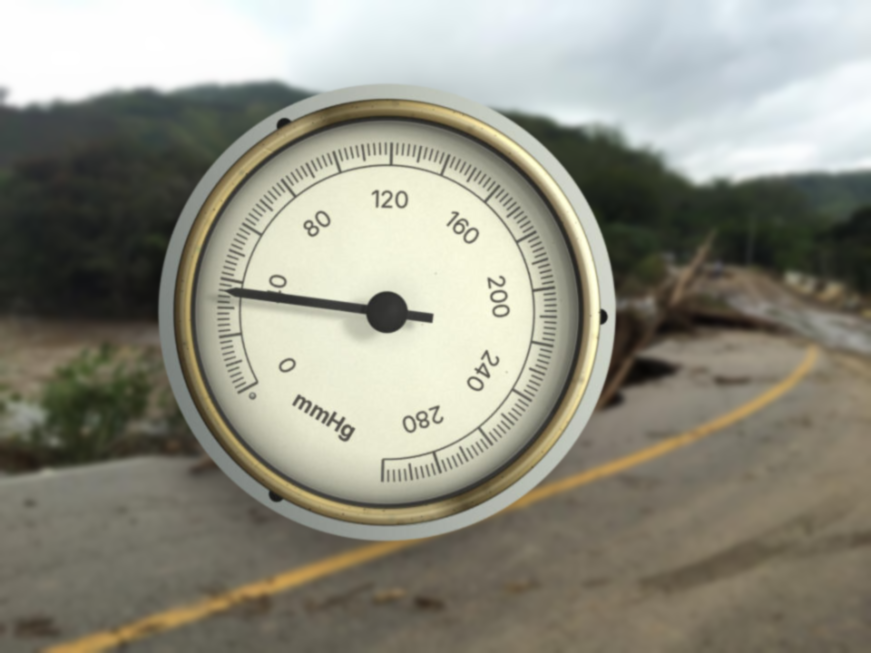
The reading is 36 mmHg
